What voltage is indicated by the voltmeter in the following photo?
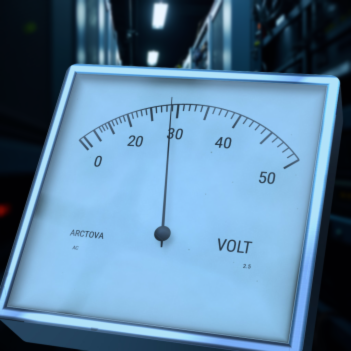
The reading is 29 V
